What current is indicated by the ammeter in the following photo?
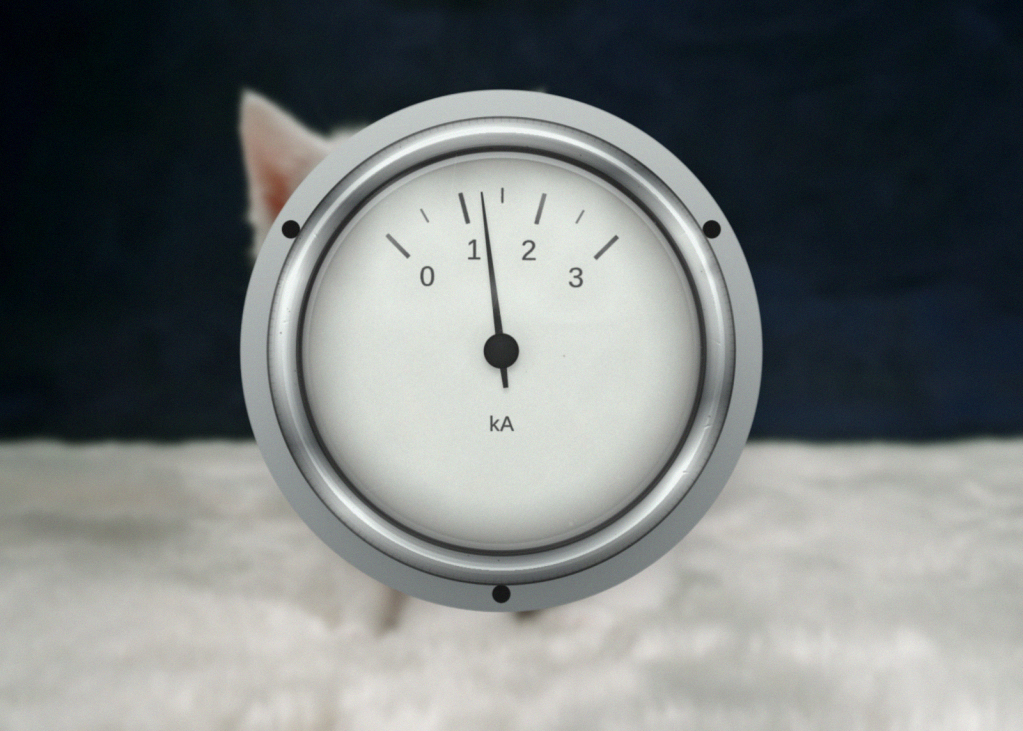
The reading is 1.25 kA
